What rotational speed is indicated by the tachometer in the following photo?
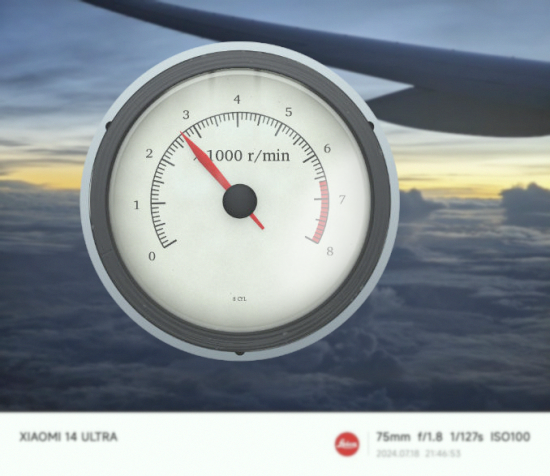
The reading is 2700 rpm
